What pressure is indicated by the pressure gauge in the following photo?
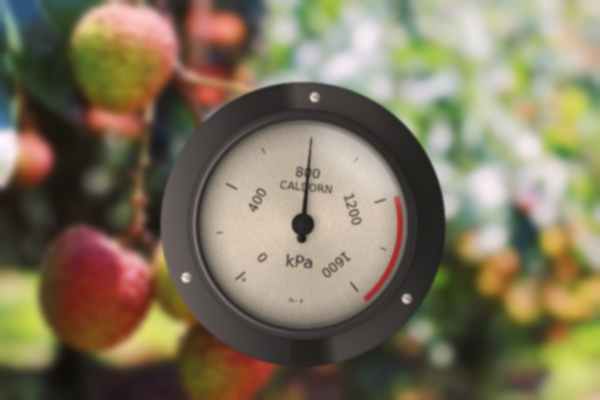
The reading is 800 kPa
